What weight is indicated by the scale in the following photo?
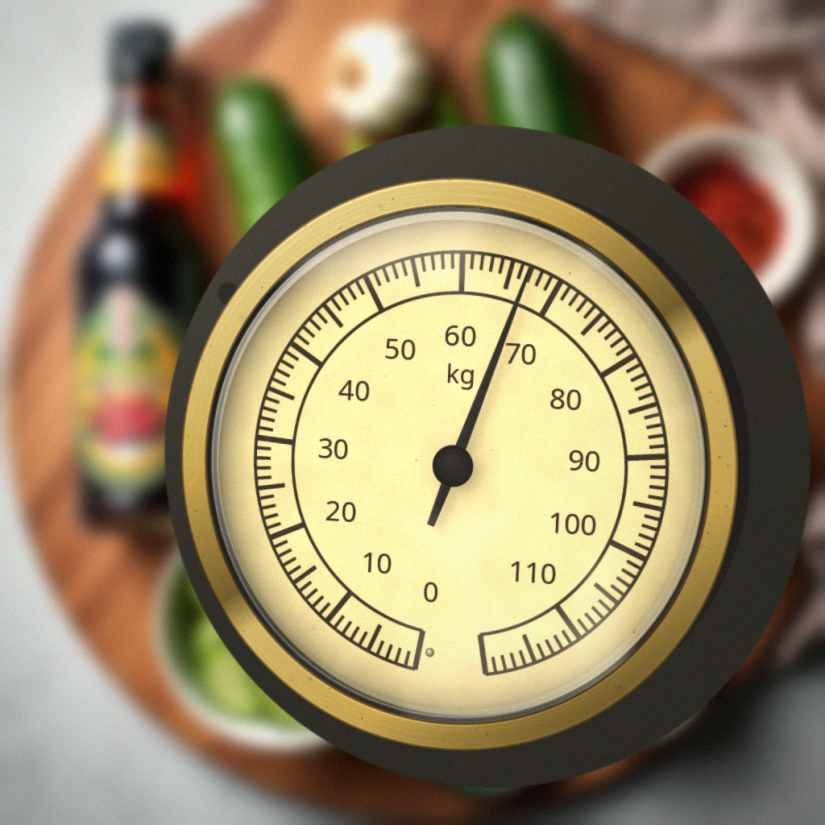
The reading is 67 kg
